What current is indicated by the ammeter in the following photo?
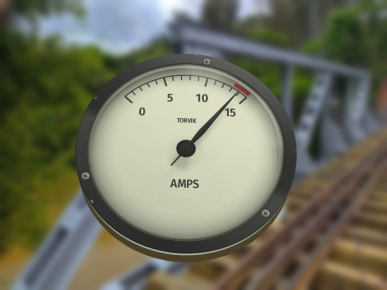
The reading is 14 A
